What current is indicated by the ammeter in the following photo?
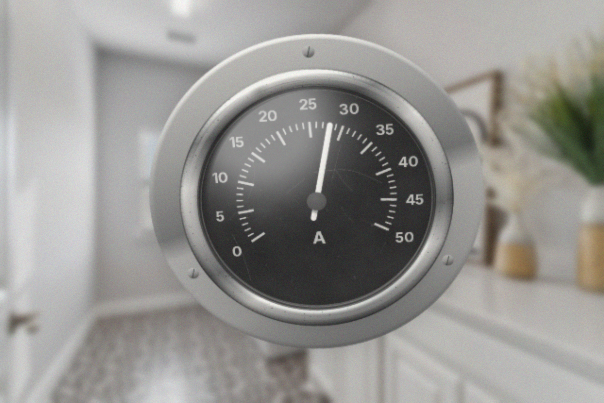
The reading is 28 A
